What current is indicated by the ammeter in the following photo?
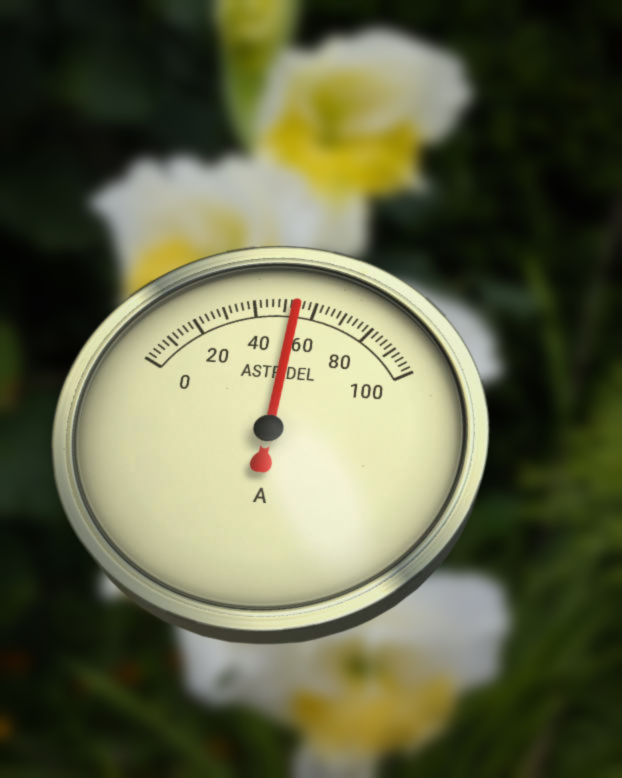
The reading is 54 A
